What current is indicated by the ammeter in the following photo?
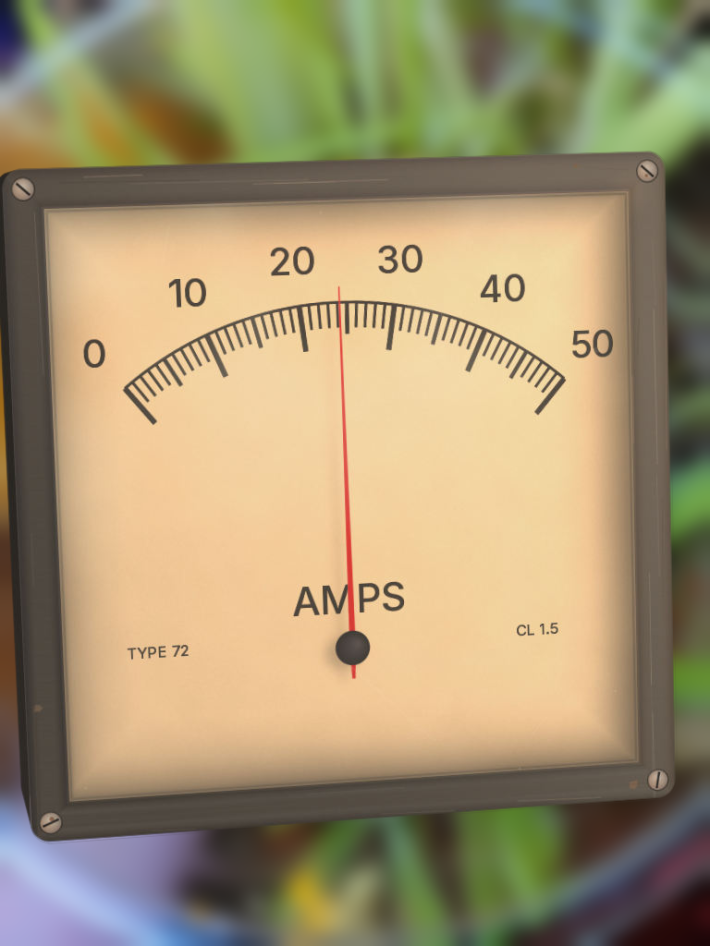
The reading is 24 A
